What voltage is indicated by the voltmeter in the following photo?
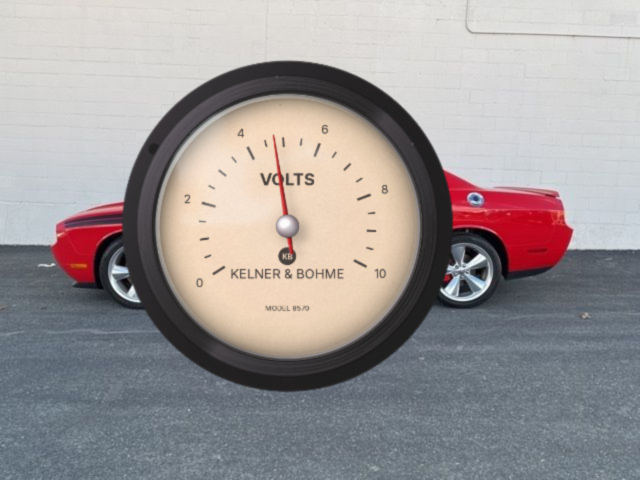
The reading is 4.75 V
